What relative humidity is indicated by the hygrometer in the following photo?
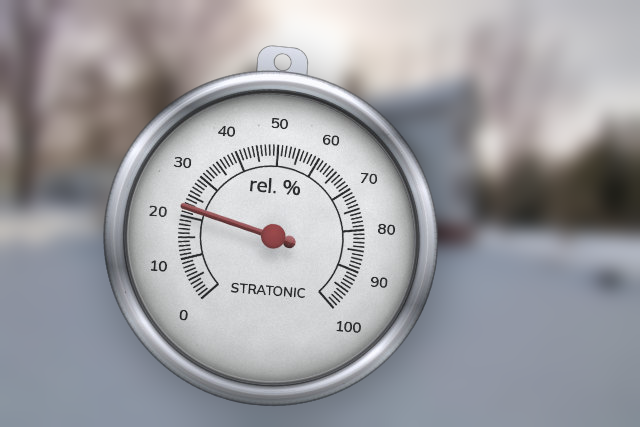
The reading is 22 %
